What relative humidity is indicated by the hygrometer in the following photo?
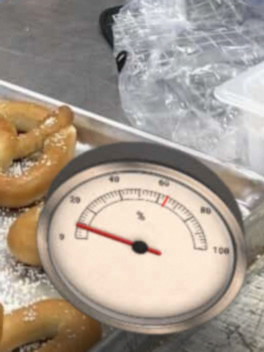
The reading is 10 %
